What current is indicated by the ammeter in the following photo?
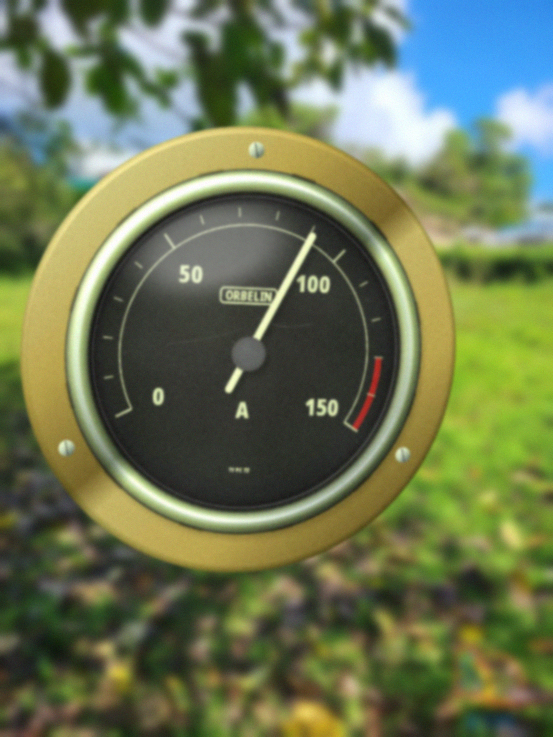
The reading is 90 A
